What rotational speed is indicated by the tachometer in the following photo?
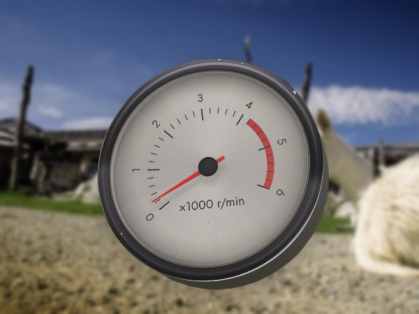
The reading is 200 rpm
